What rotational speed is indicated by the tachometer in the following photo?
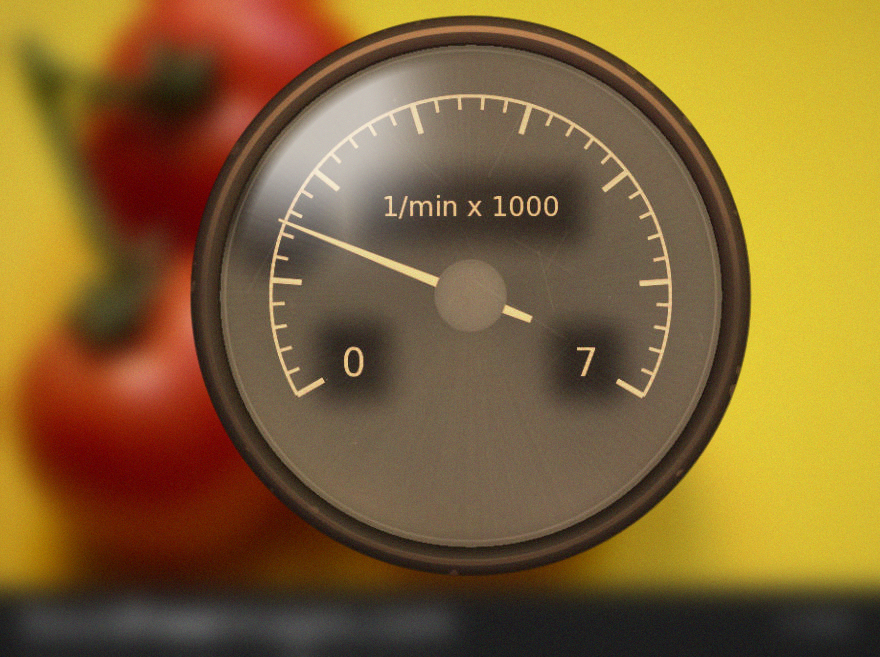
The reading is 1500 rpm
